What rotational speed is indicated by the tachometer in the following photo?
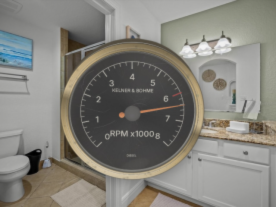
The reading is 6400 rpm
